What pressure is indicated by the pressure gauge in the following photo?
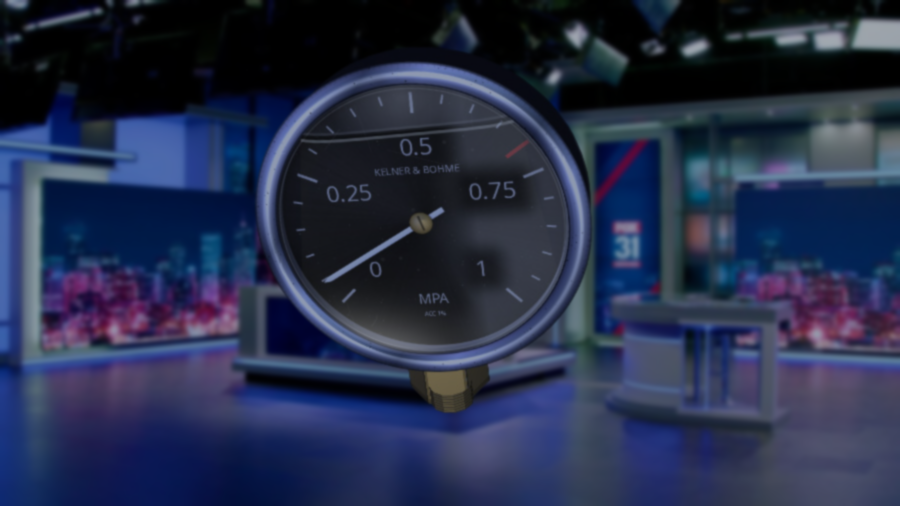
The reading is 0.05 MPa
